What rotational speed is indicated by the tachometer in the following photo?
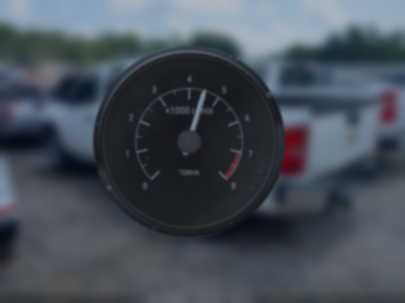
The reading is 4500 rpm
